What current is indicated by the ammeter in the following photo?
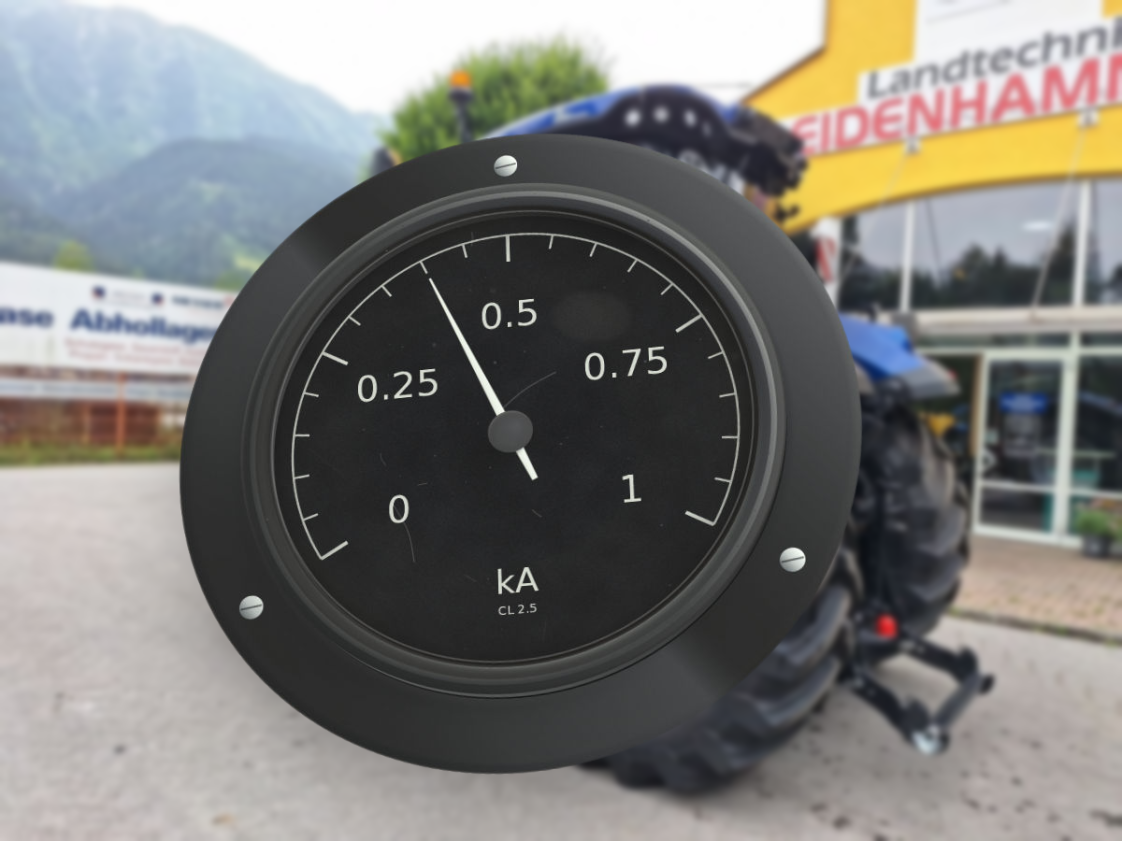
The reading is 0.4 kA
